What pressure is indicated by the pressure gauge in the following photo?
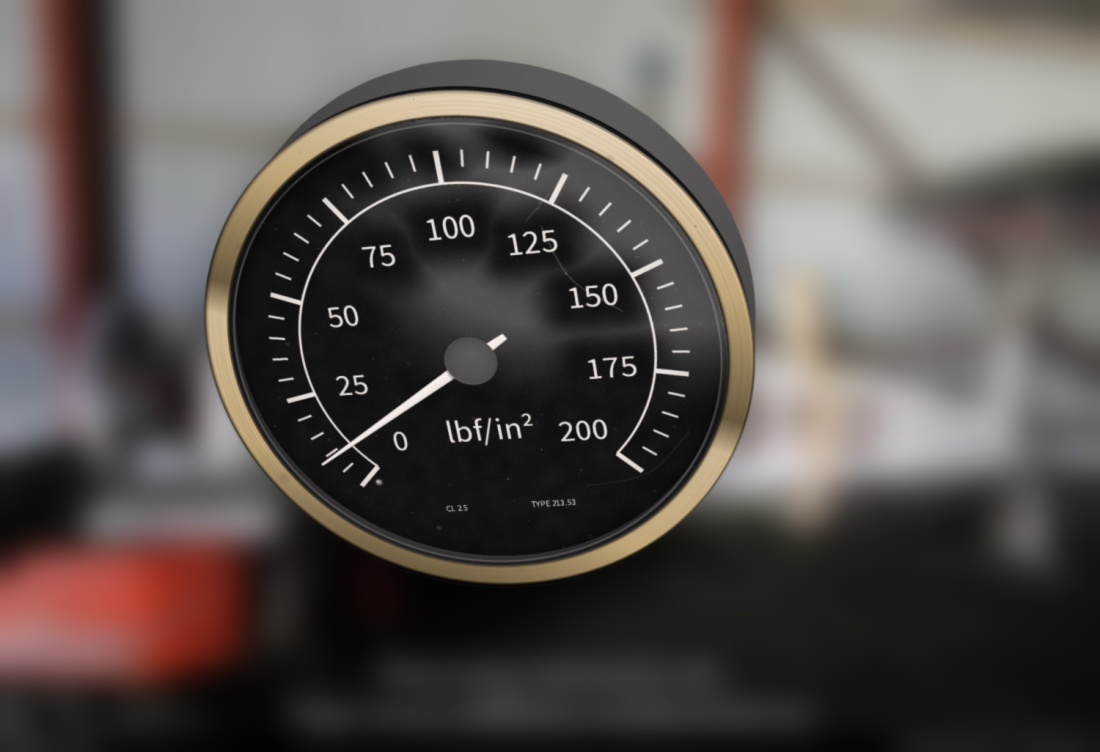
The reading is 10 psi
